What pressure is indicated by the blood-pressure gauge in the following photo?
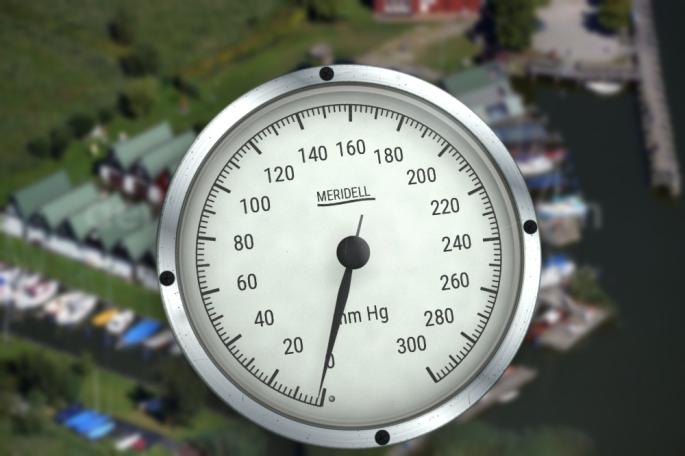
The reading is 2 mmHg
